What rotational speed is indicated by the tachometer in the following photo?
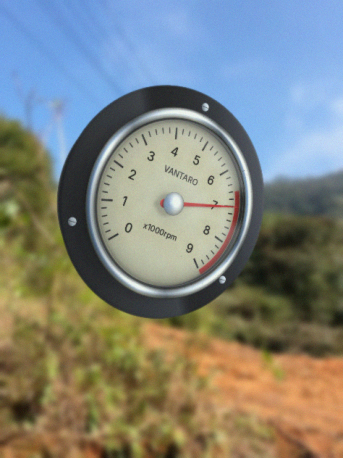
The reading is 7000 rpm
